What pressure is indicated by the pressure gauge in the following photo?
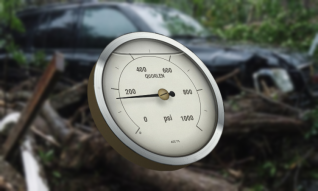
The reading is 150 psi
